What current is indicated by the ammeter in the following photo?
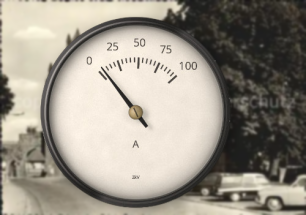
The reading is 5 A
